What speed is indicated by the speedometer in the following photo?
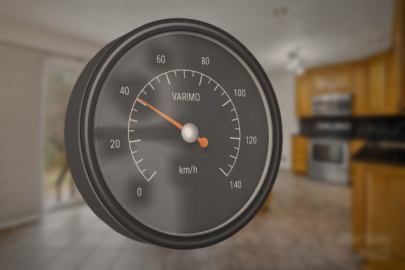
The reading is 40 km/h
